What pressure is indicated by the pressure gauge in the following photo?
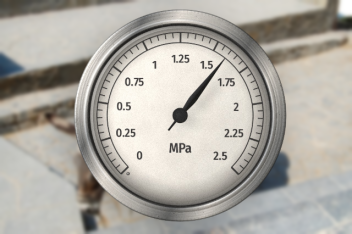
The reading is 1.6 MPa
